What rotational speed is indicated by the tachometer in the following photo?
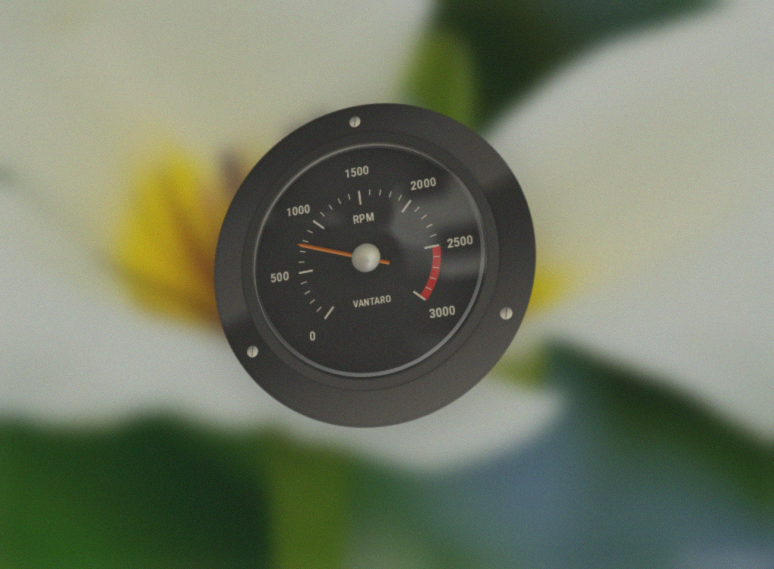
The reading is 750 rpm
